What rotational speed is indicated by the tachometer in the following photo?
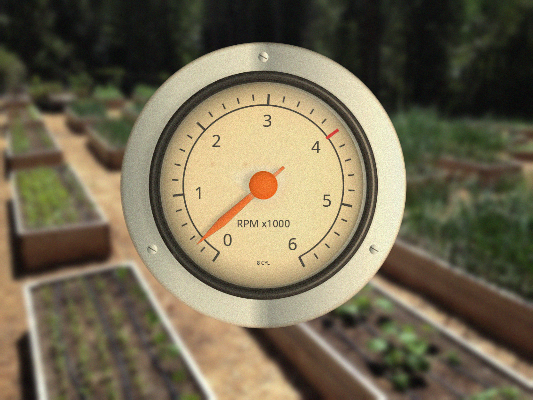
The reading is 300 rpm
